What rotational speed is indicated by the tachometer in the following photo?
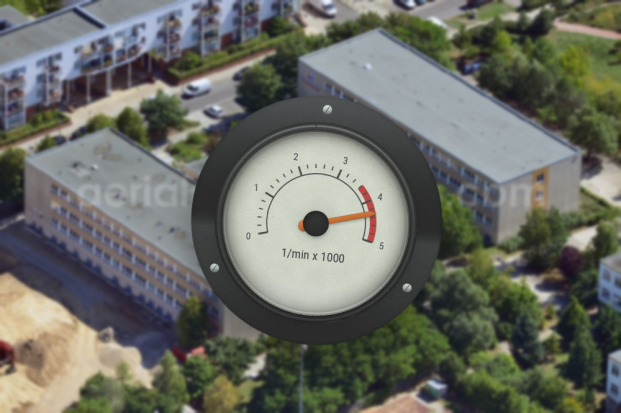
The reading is 4300 rpm
